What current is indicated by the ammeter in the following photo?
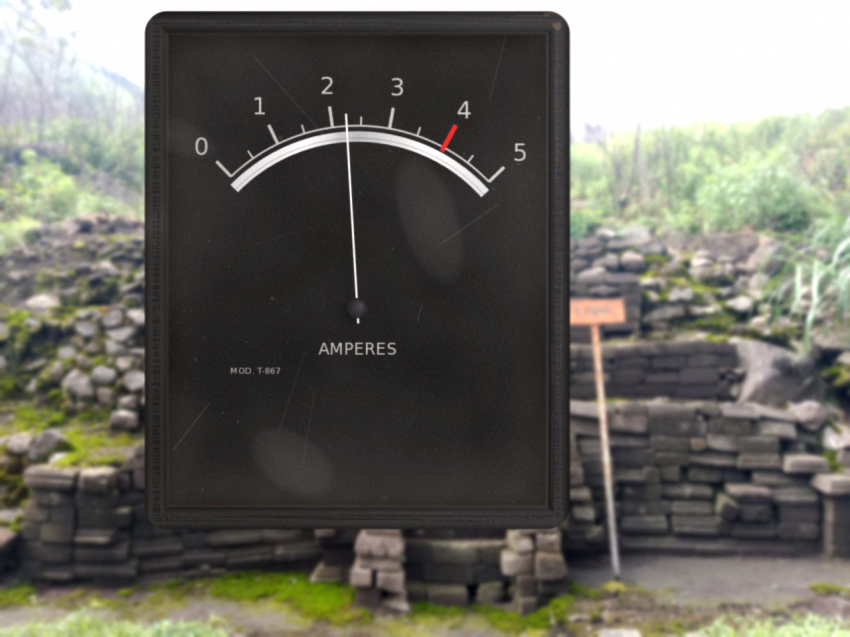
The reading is 2.25 A
